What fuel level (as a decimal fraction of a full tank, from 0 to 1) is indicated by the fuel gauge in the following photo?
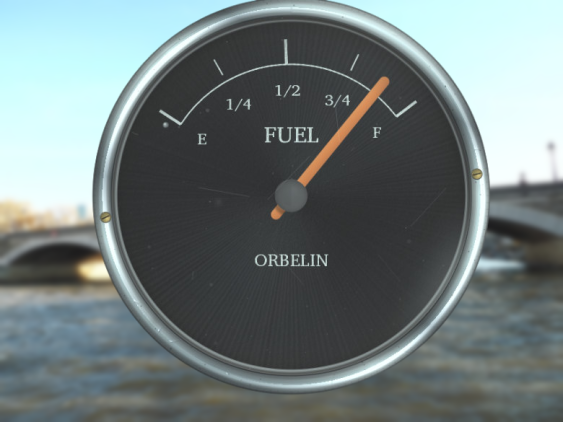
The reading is 0.875
